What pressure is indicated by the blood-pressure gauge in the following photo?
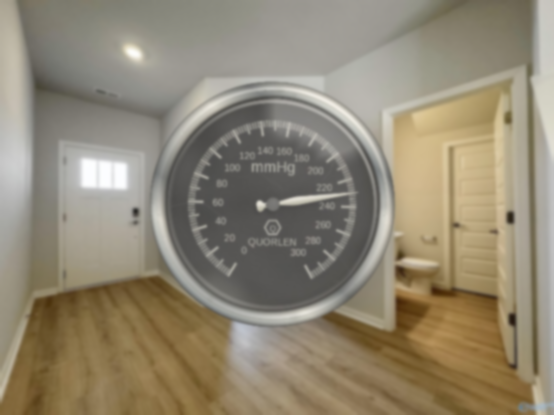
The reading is 230 mmHg
